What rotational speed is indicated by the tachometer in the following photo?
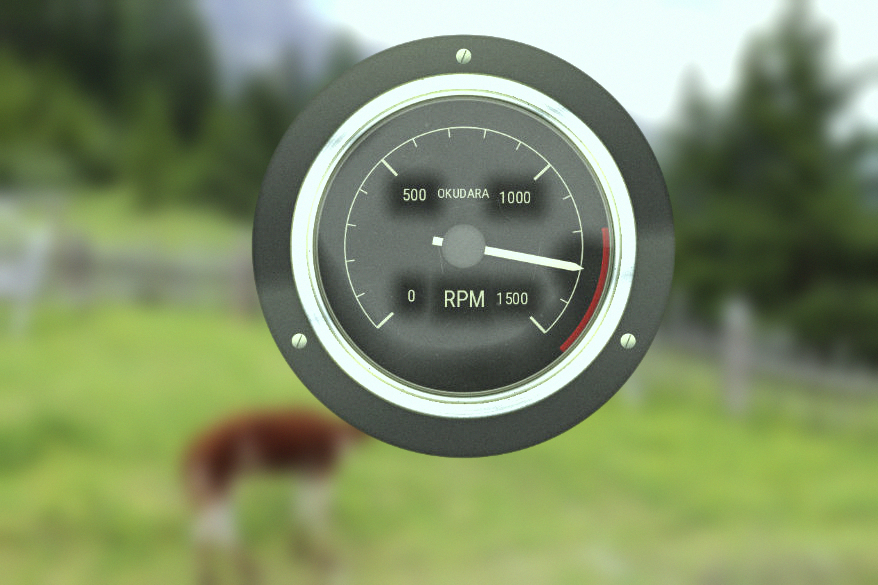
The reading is 1300 rpm
